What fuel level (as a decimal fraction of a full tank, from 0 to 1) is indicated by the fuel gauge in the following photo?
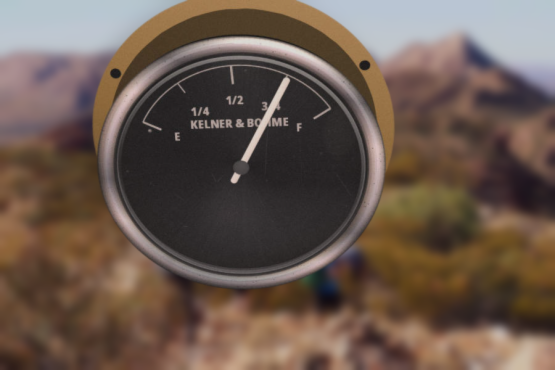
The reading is 0.75
